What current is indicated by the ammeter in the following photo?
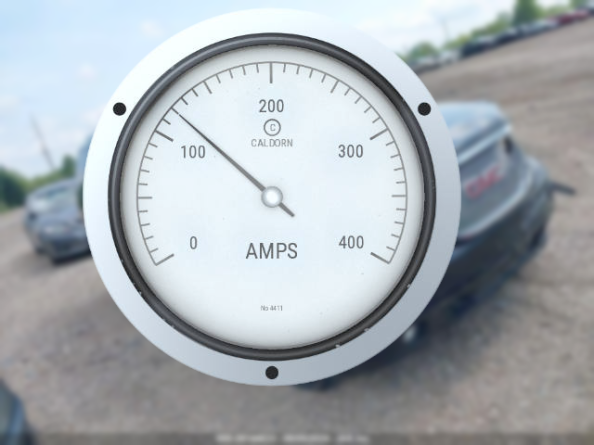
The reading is 120 A
